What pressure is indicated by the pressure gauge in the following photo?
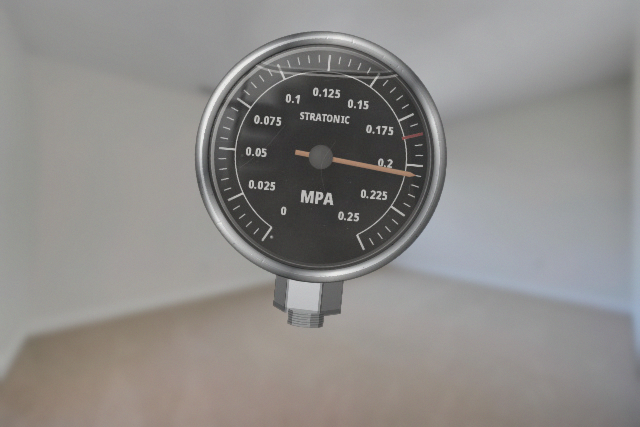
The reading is 0.205 MPa
